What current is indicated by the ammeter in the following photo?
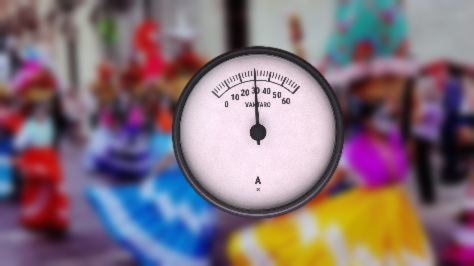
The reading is 30 A
